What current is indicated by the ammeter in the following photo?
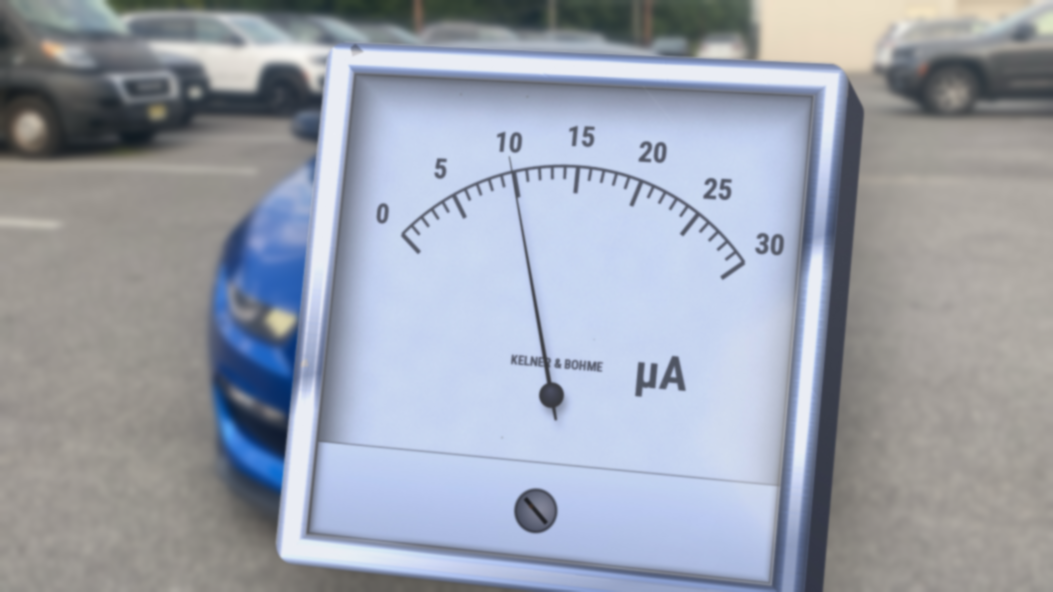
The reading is 10 µA
